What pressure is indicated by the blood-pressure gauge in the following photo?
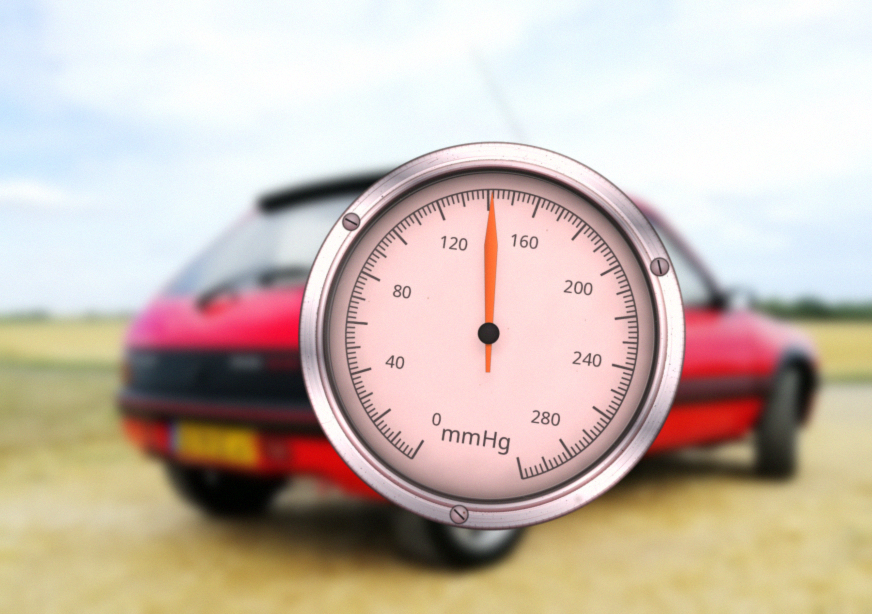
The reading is 142 mmHg
